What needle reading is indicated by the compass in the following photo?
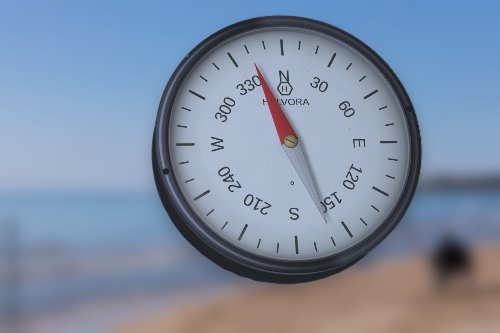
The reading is 340 °
